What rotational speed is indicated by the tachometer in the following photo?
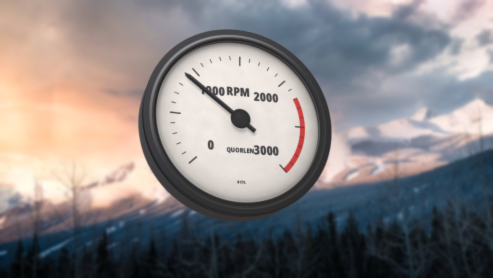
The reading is 900 rpm
